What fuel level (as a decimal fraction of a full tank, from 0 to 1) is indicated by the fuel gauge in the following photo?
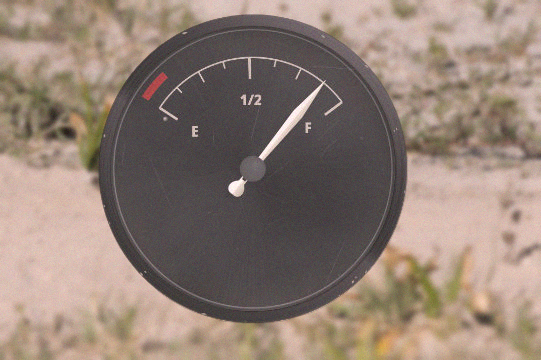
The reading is 0.875
